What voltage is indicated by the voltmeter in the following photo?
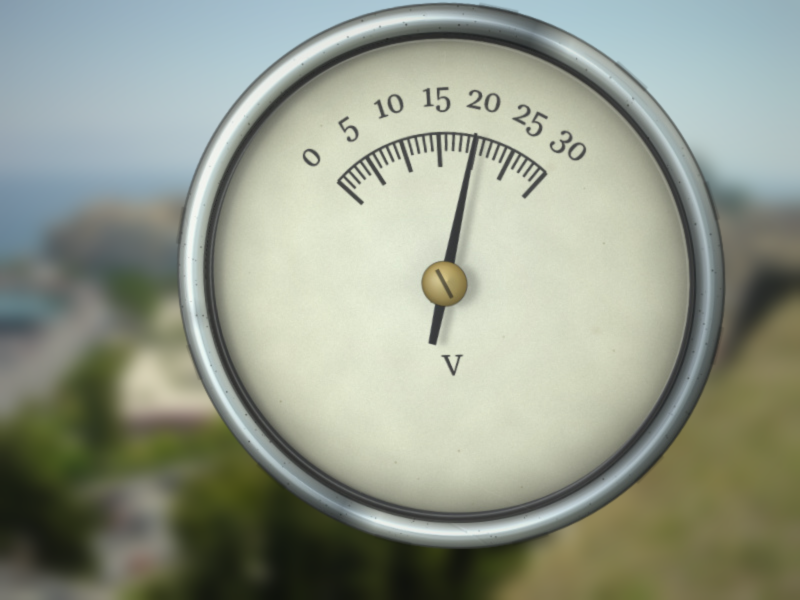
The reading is 20 V
